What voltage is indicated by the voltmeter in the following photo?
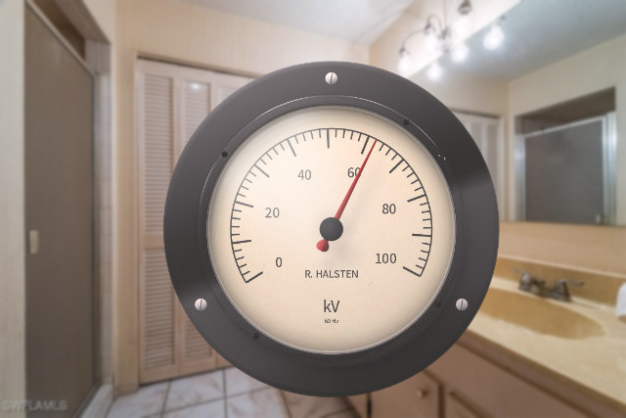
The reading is 62 kV
